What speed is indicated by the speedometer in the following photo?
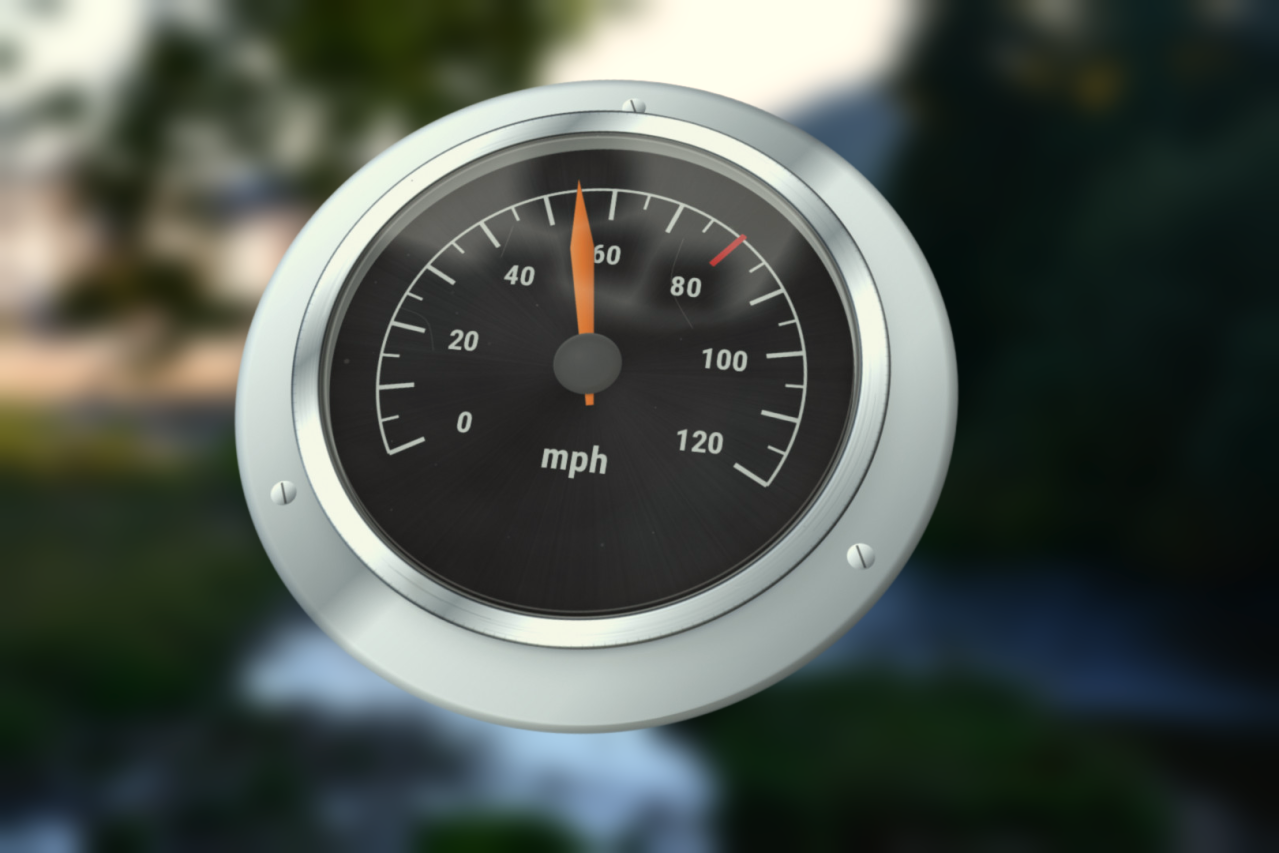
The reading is 55 mph
